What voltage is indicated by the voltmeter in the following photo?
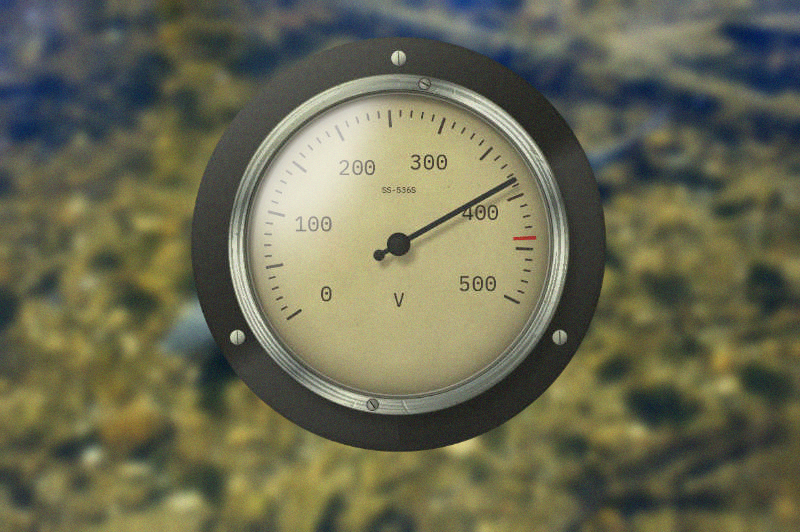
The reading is 385 V
